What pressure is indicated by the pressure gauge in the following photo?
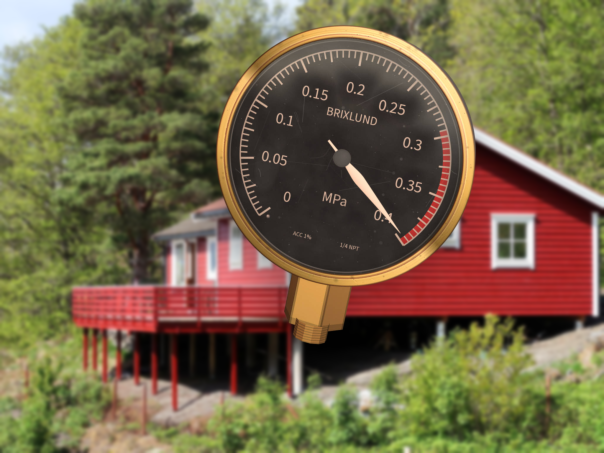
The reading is 0.395 MPa
